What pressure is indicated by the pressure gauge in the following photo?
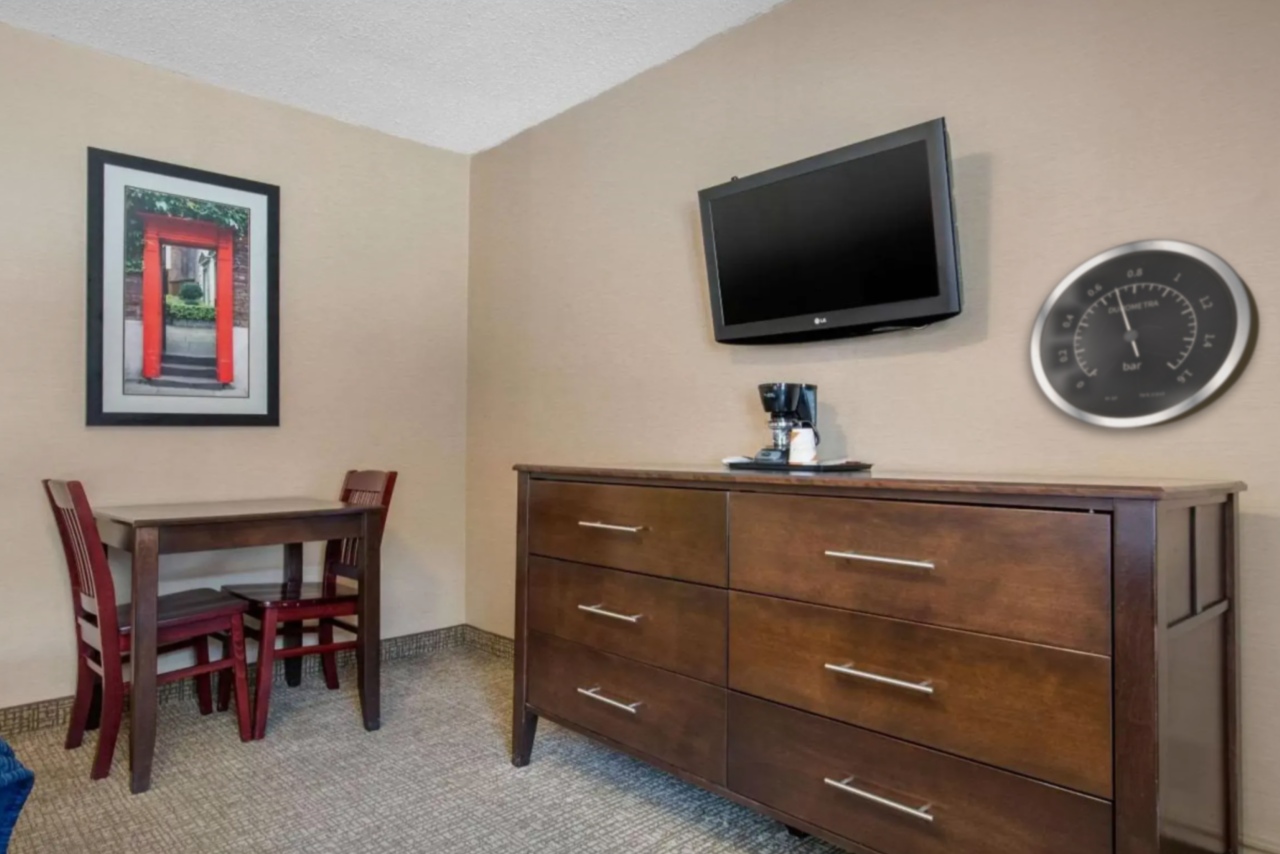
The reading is 0.7 bar
